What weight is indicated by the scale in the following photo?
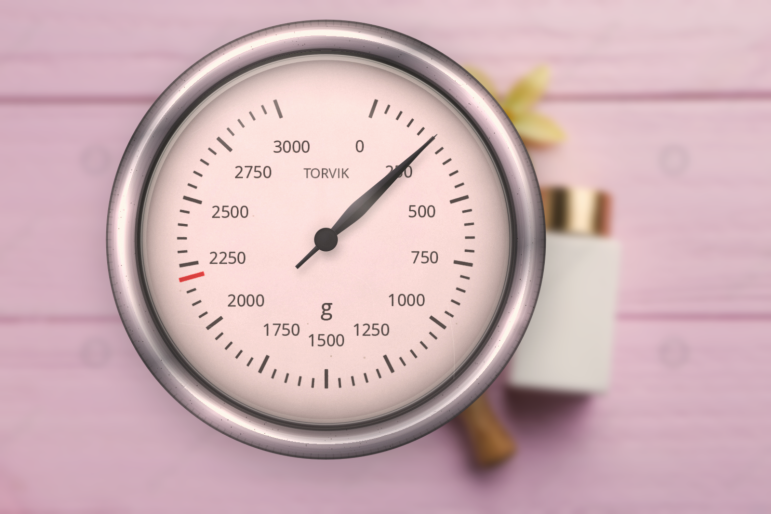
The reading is 250 g
